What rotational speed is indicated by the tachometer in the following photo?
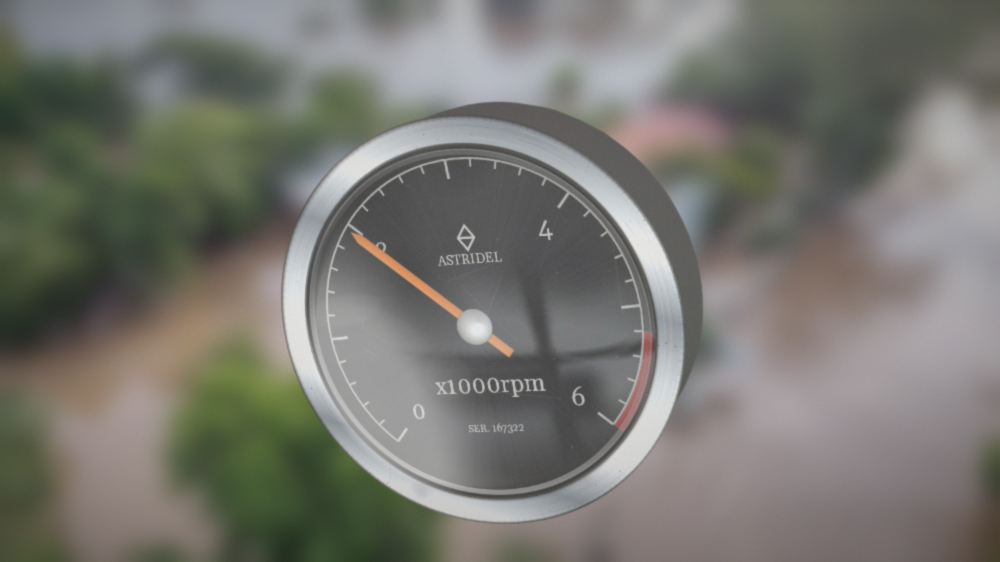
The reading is 2000 rpm
